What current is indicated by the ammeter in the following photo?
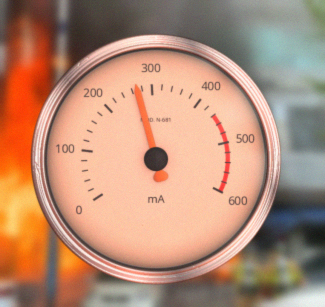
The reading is 270 mA
